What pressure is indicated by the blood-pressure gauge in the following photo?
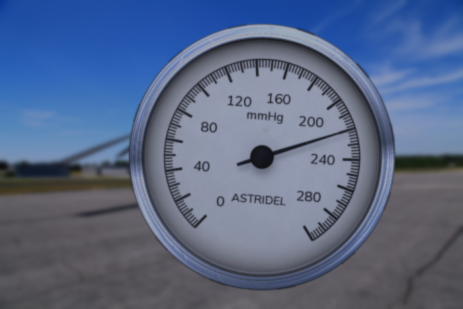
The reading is 220 mmHg
